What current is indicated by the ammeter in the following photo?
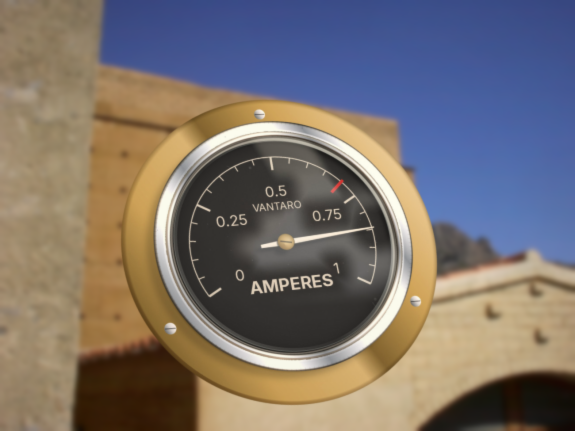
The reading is 0.85 A
